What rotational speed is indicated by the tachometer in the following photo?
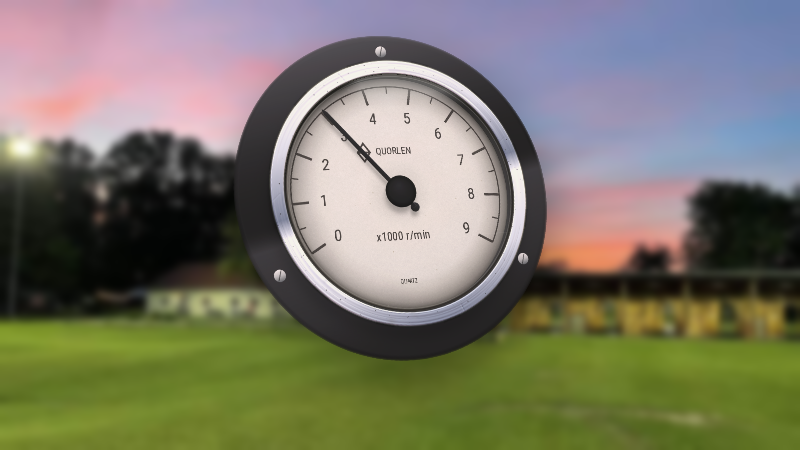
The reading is 3000 rpm
